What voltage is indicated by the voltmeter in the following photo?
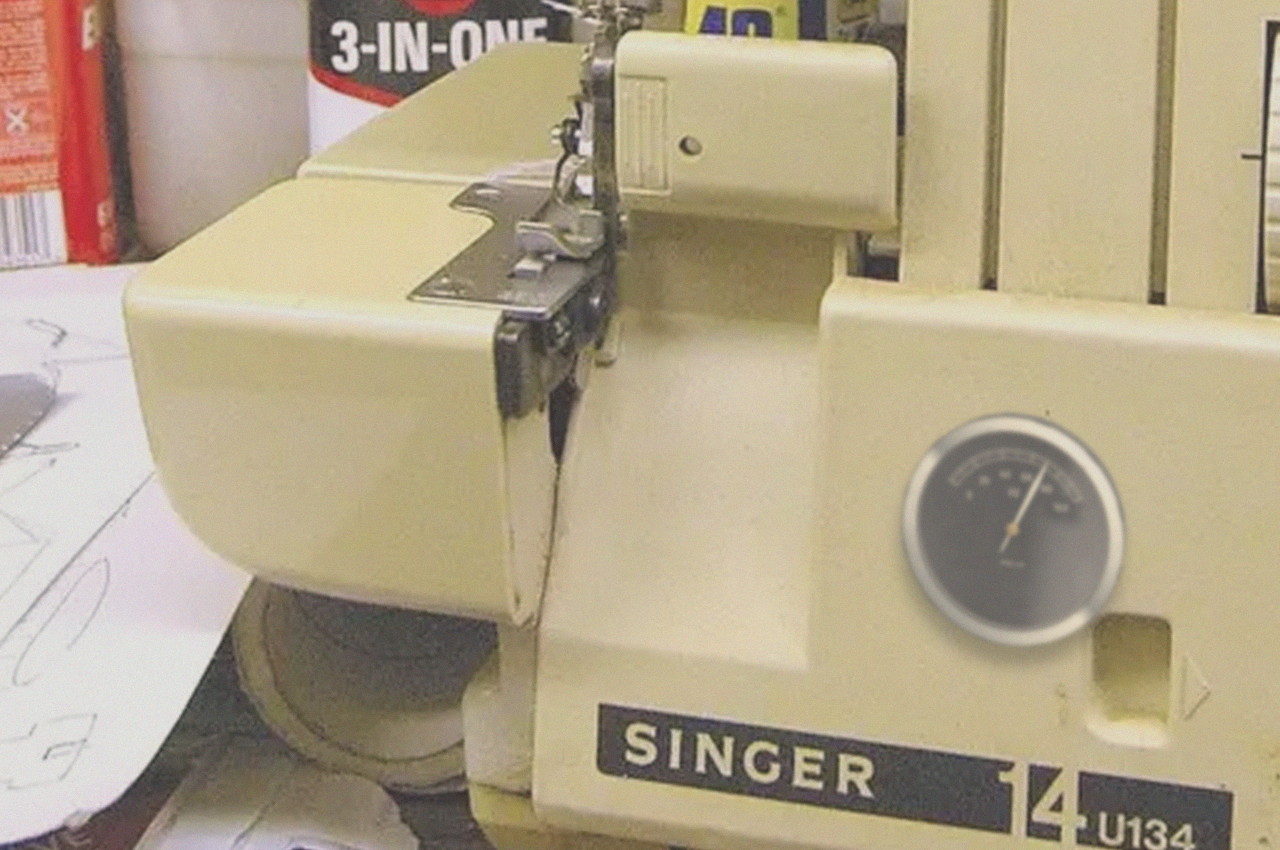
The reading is 70 kV
